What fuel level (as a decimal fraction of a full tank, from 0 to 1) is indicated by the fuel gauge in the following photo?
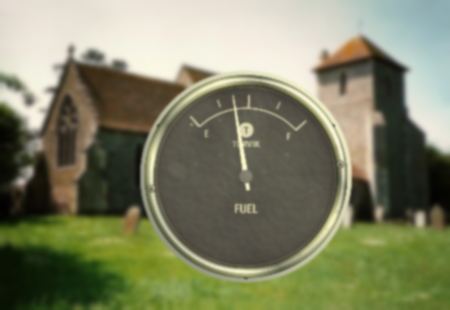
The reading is 0.375
